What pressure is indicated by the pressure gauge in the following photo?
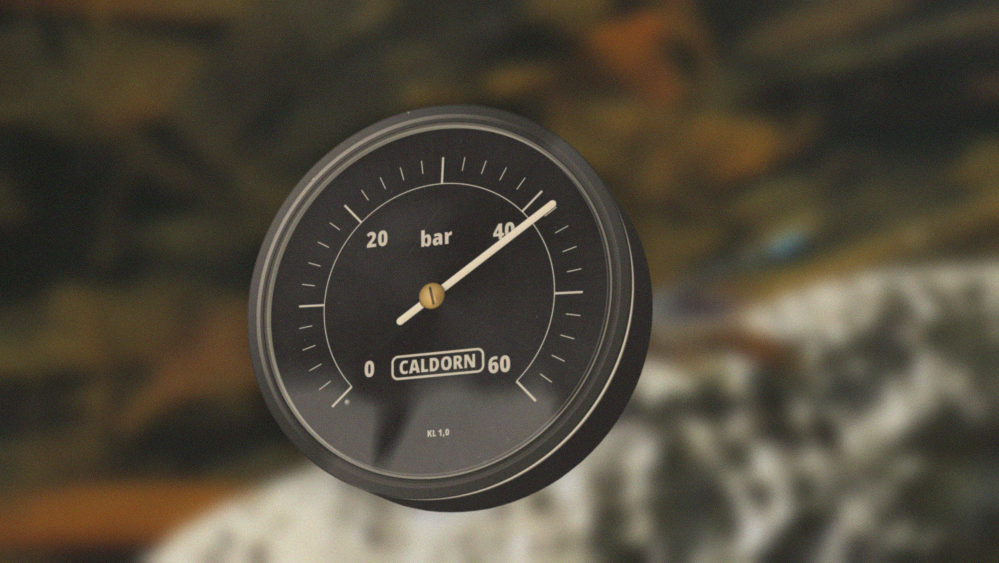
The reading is 42 bar
